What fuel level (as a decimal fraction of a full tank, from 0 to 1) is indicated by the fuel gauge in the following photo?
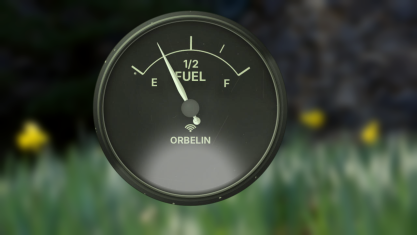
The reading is 0.25
